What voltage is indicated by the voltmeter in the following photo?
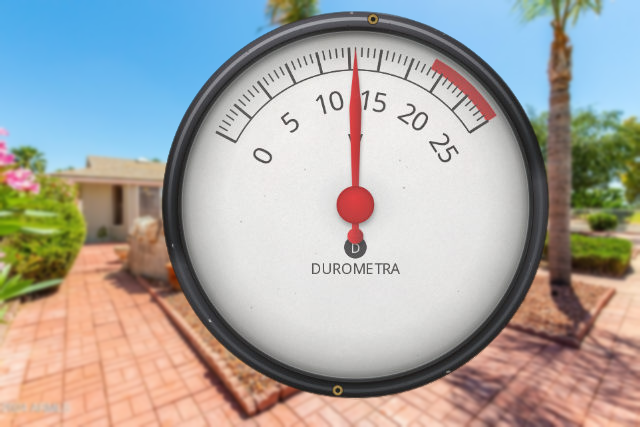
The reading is 13 V
